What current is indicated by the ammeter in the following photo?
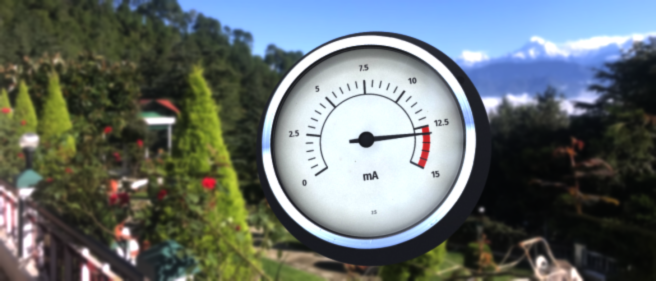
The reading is 13 mA
